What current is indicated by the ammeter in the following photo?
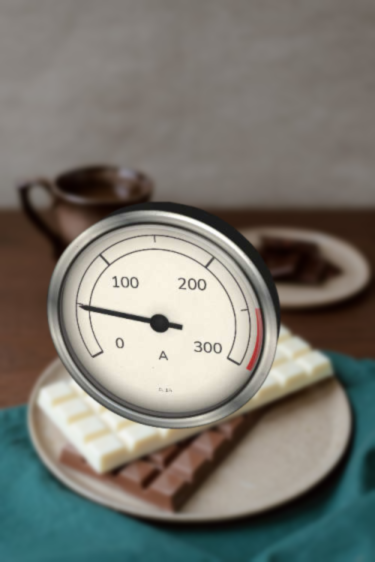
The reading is 50 A
